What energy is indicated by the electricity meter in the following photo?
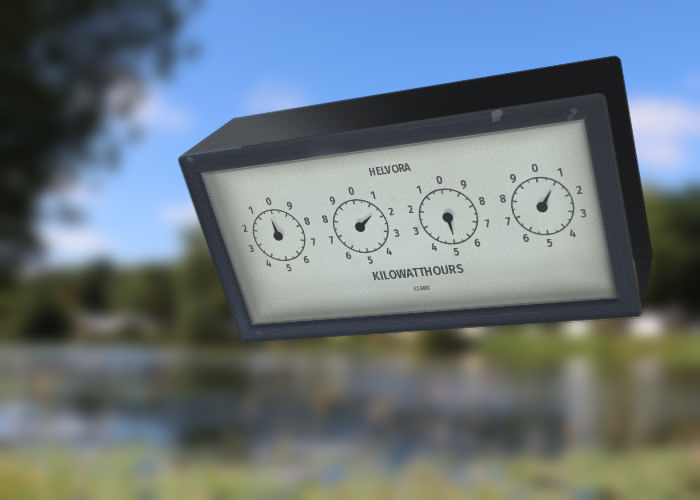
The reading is 151 kWh
